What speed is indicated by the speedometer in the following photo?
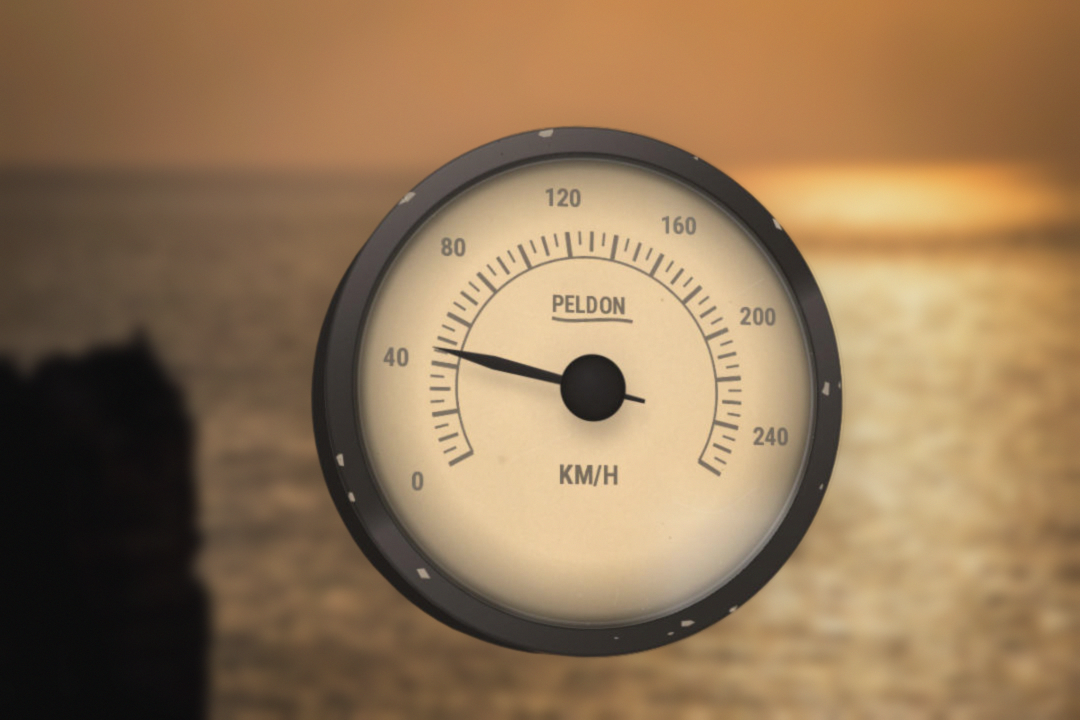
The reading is 45 km/h
